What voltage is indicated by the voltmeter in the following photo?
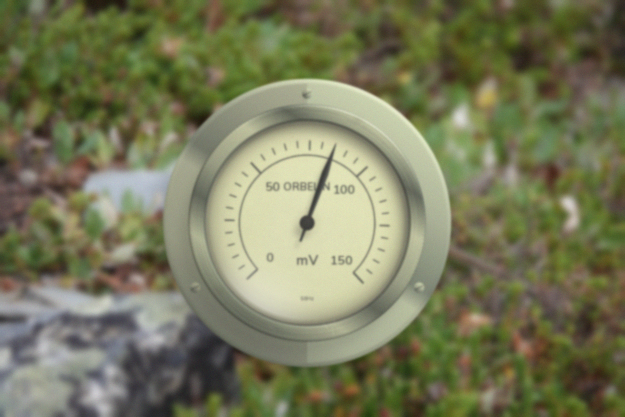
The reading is 85 mV
